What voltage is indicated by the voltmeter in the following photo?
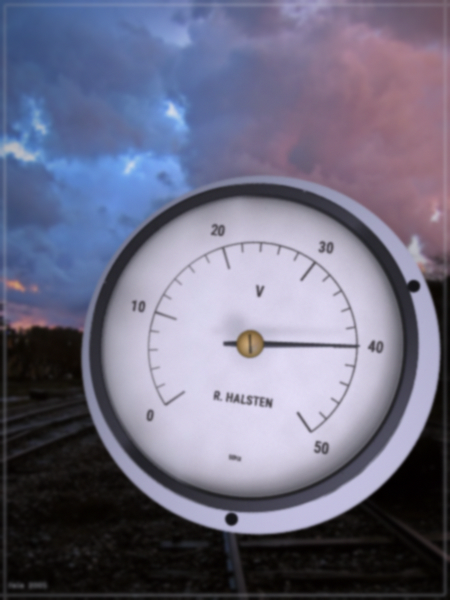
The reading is 40 V
